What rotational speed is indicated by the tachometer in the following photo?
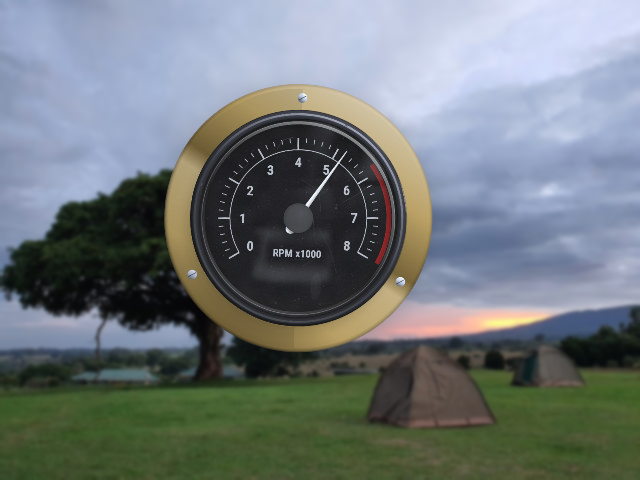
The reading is 5200 rpm
